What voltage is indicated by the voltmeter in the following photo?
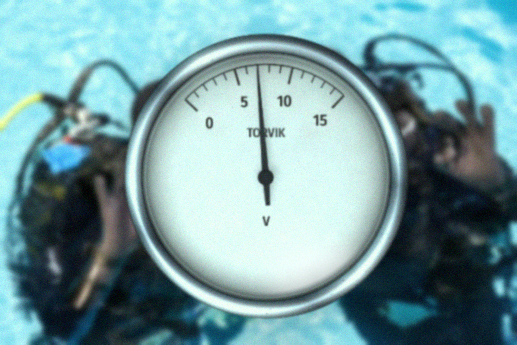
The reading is 7 V
